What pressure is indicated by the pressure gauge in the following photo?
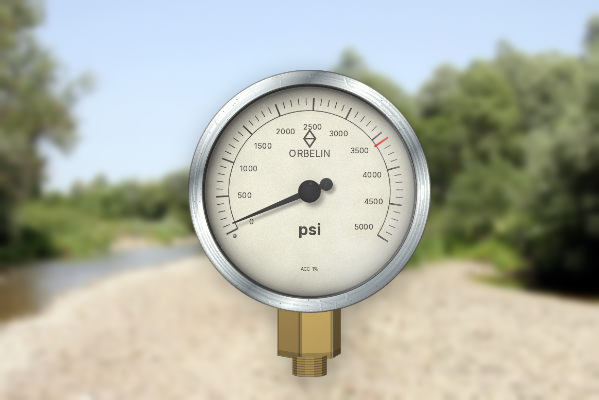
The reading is 100 psi
